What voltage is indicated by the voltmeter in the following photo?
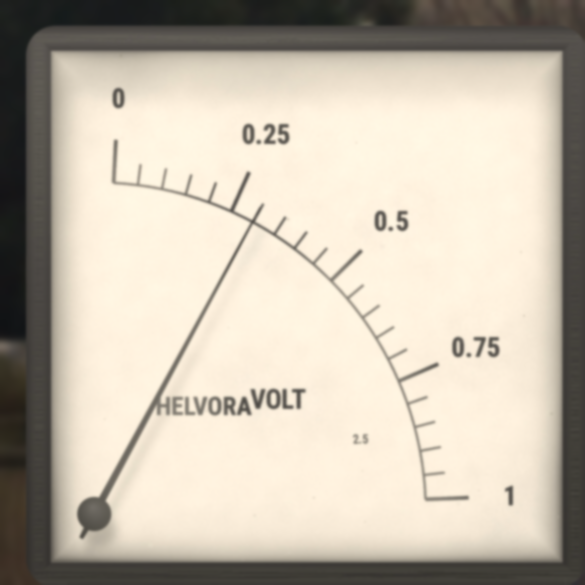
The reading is 0.3 V
